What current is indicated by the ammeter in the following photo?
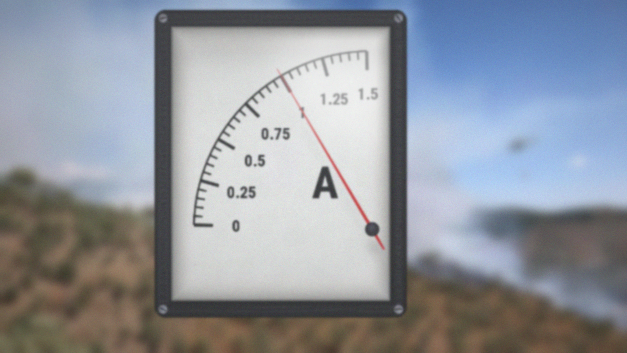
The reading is 1 A
